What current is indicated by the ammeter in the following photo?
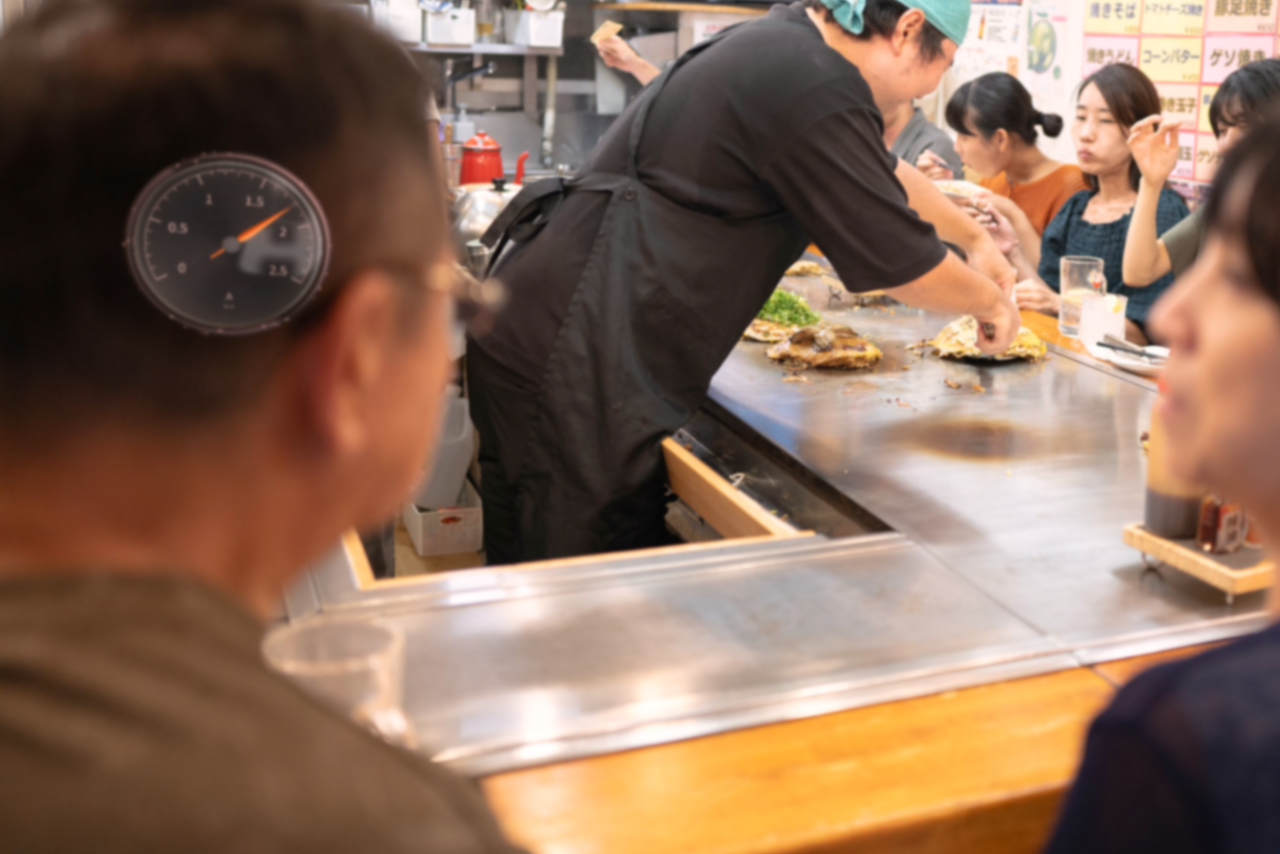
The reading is 1.8 A
